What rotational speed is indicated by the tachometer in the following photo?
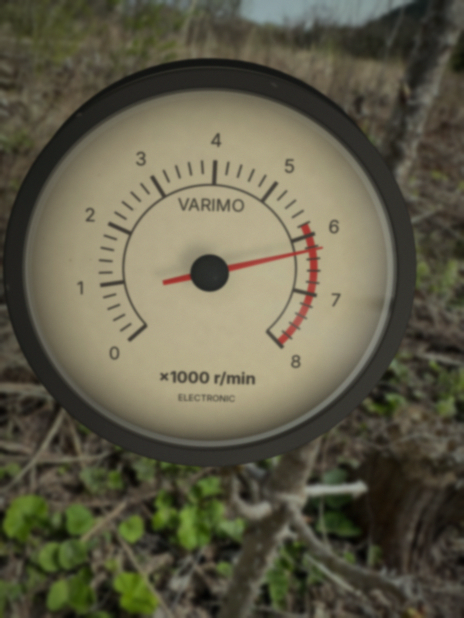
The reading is 6200 rpm
